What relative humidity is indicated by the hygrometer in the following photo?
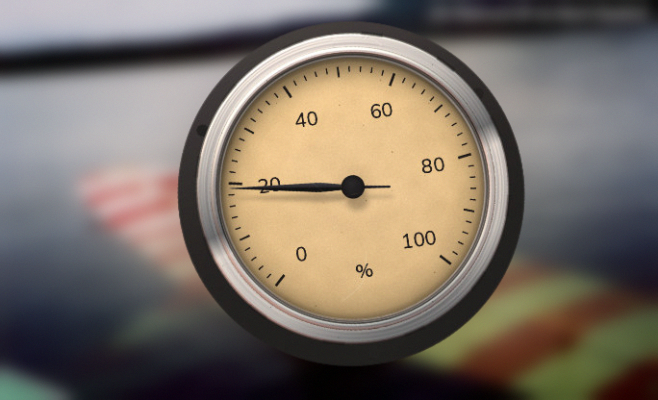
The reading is 19 %
